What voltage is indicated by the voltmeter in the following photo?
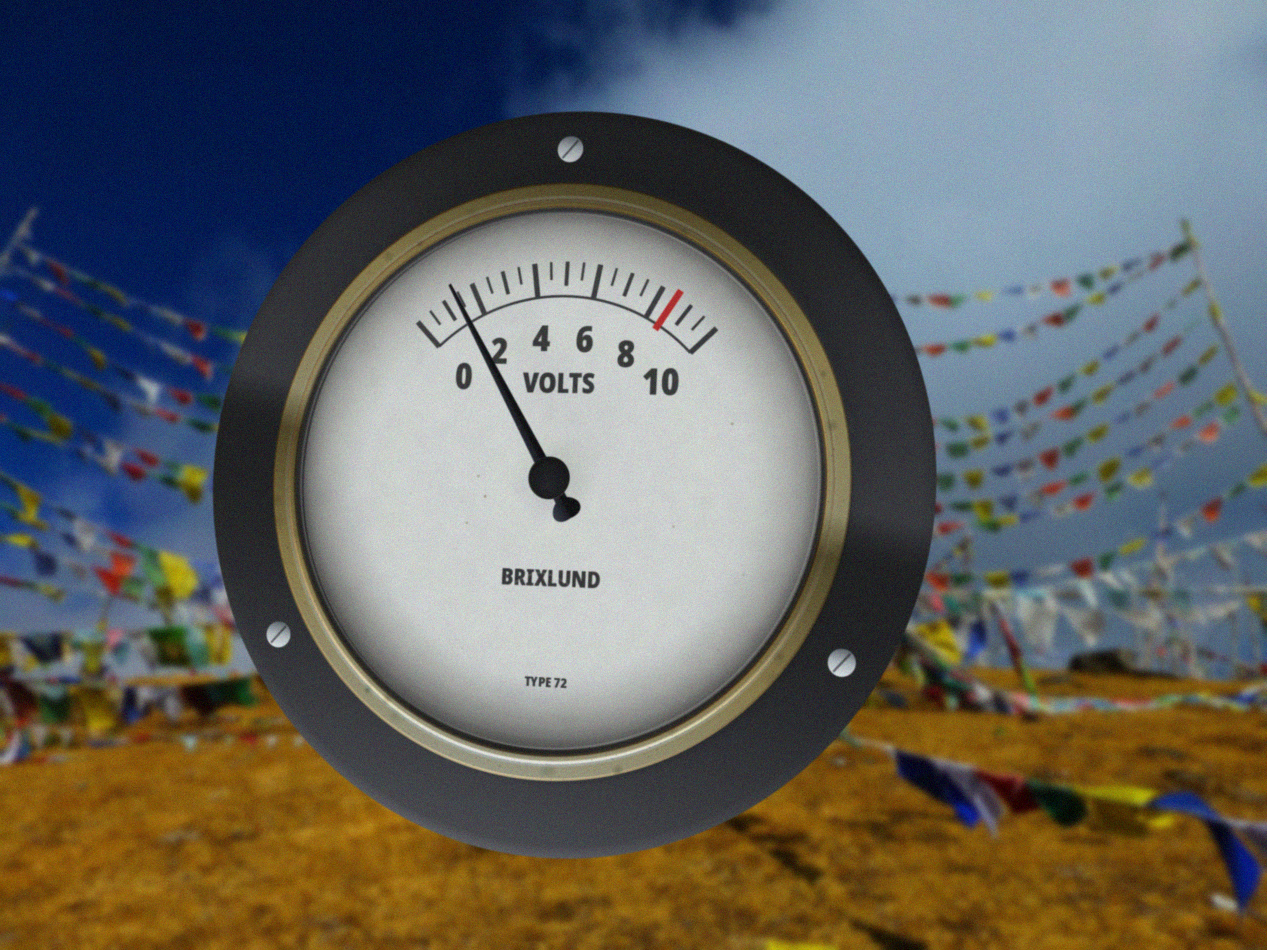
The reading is 1.5 V
